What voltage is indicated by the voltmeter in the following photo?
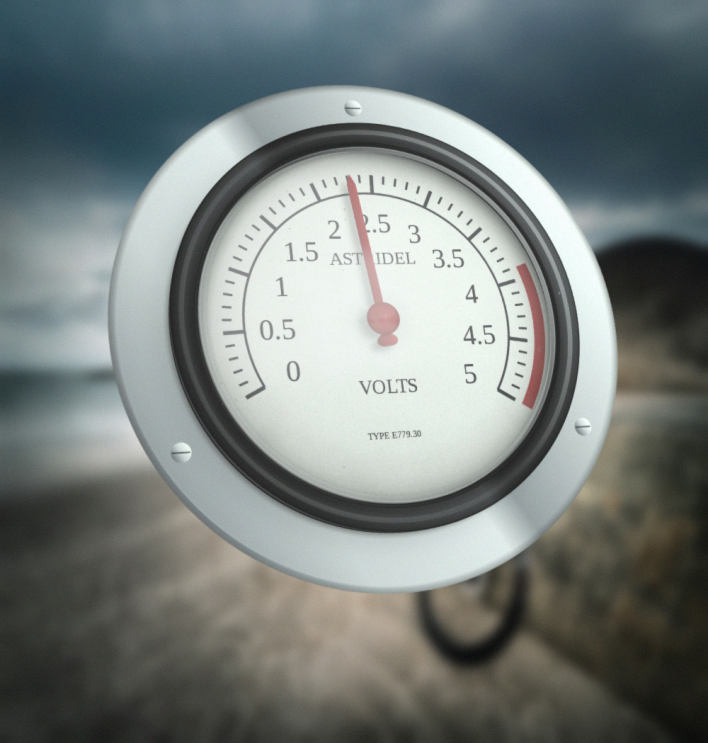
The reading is 2.3 V
